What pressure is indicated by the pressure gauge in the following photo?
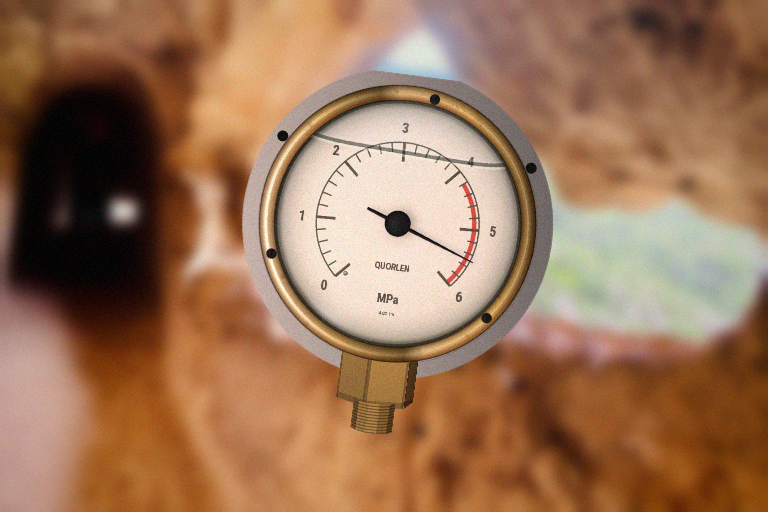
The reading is 5.5 MPa
